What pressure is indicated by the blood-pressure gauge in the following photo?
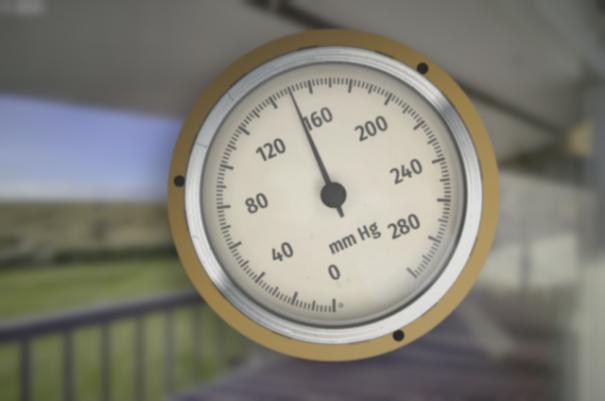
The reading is 150 mmHg
